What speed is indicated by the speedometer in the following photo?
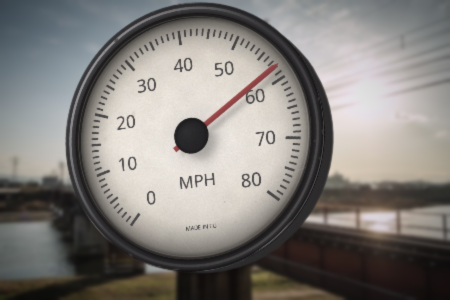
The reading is 58 mph
